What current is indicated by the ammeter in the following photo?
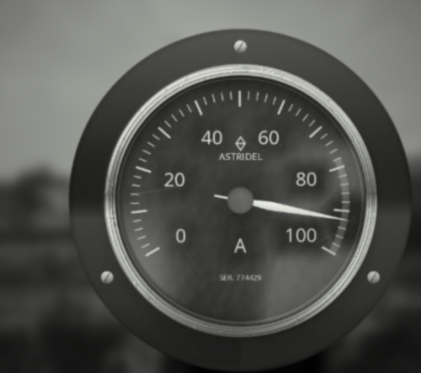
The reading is 92 A
